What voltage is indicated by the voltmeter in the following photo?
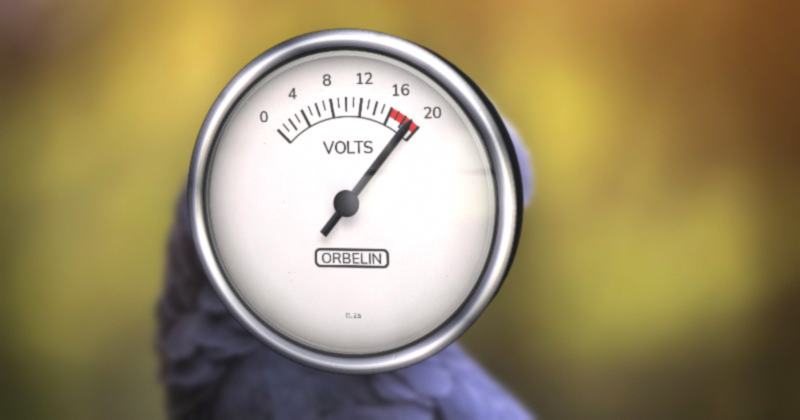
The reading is 19 V
